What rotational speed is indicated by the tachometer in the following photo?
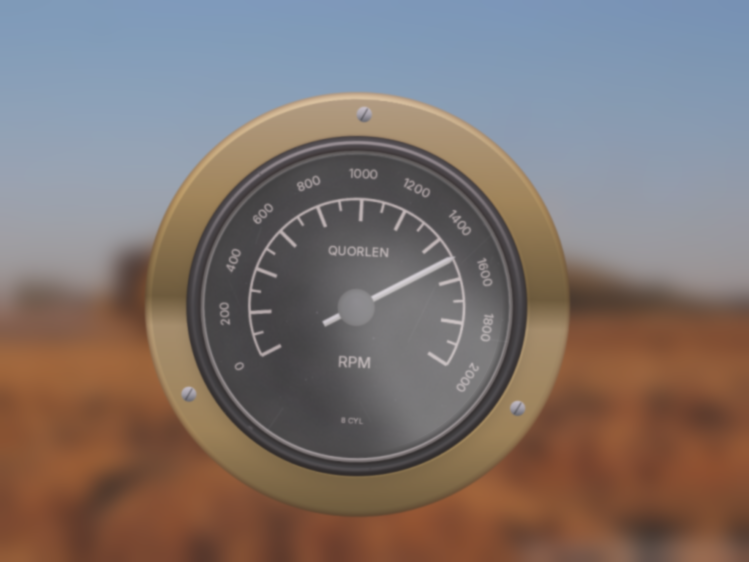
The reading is 1500 rpm
